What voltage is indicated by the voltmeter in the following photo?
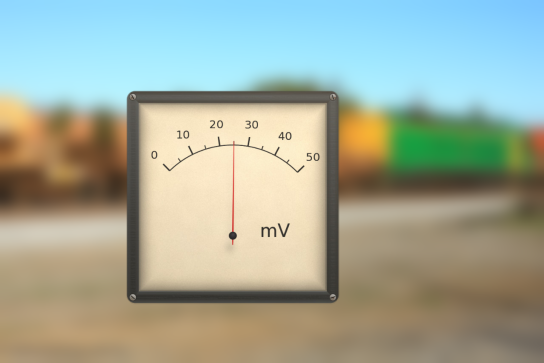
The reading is 25 mV
